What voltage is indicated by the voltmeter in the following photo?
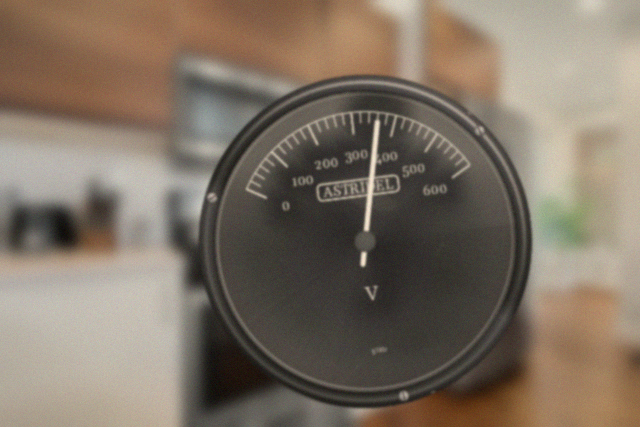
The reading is 360 V
